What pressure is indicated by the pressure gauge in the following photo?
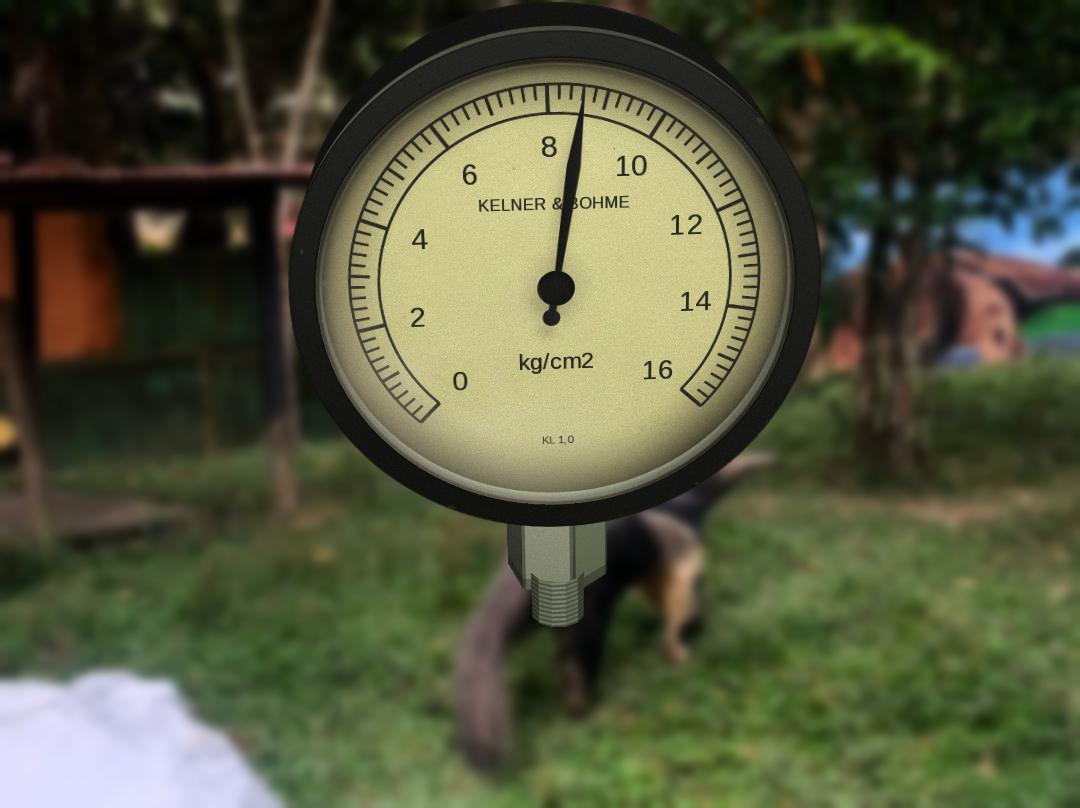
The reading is 8.6 kg/cm²
